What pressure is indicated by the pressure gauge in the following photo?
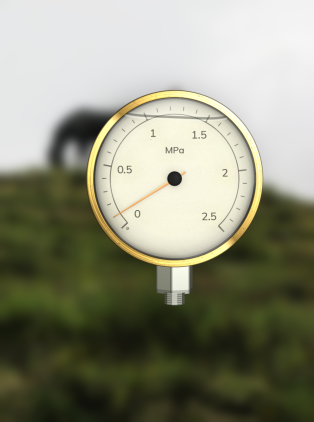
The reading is 0.1 MPa
